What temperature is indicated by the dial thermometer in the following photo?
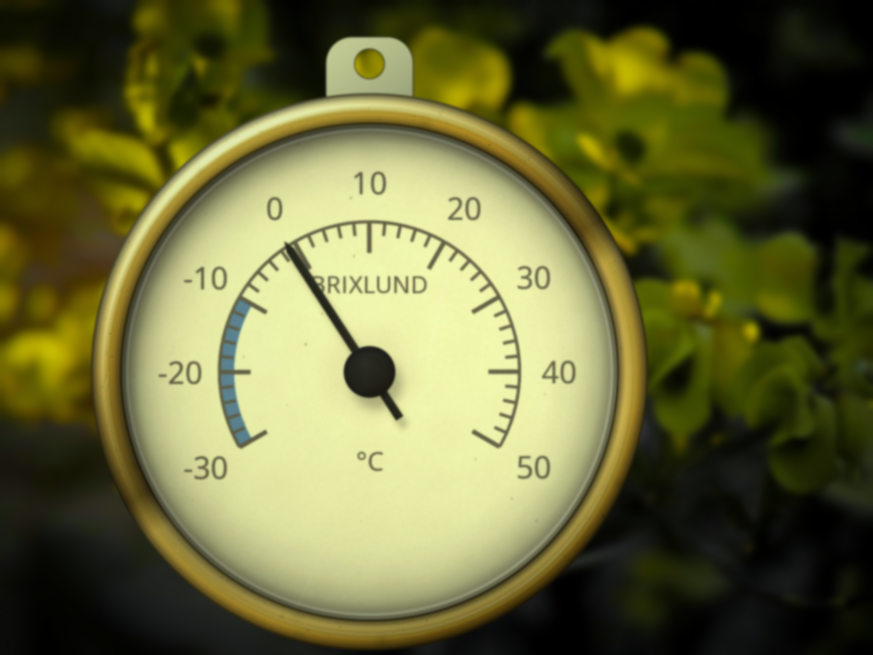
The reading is -1 °C
